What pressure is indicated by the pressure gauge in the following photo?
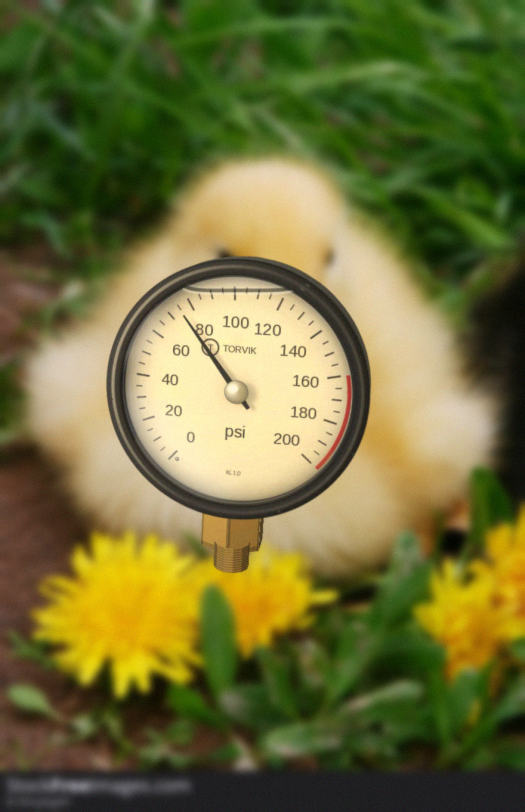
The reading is 75 psi
